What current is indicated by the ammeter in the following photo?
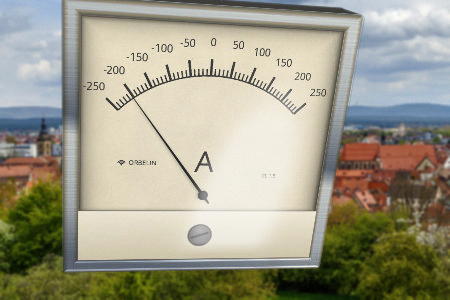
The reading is -200 A
